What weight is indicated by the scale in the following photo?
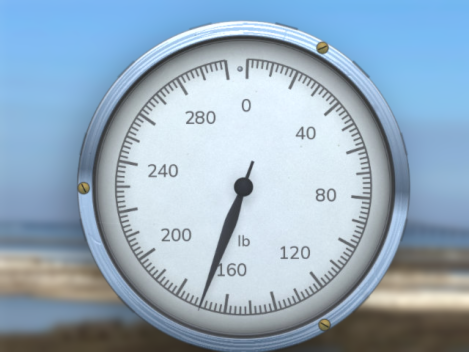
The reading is 170 lb
